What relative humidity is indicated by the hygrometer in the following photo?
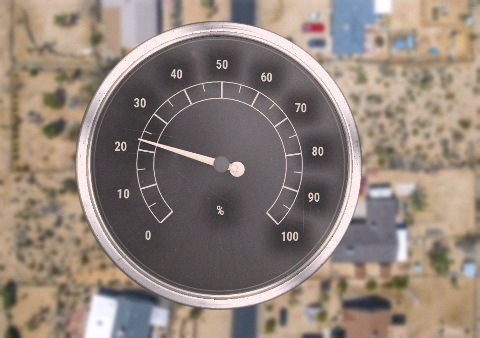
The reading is 22.5 %
